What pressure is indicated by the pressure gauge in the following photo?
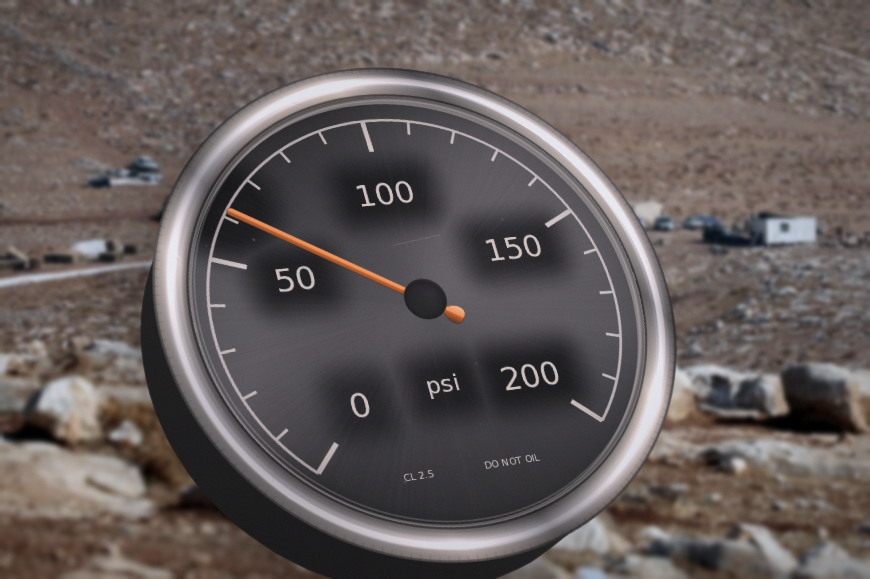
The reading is 60 psi
